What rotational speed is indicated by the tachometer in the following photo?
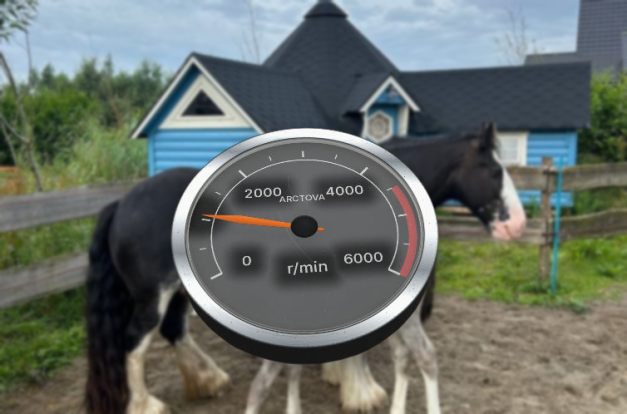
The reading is 1000 rpm
